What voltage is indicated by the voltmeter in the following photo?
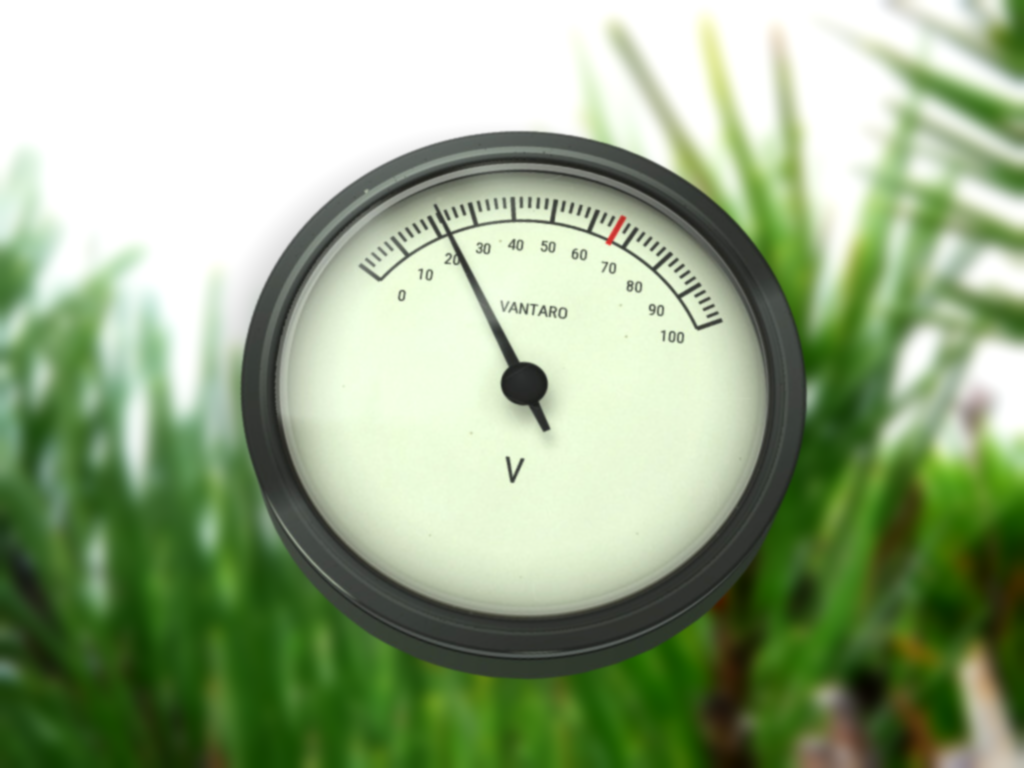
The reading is 22 V
